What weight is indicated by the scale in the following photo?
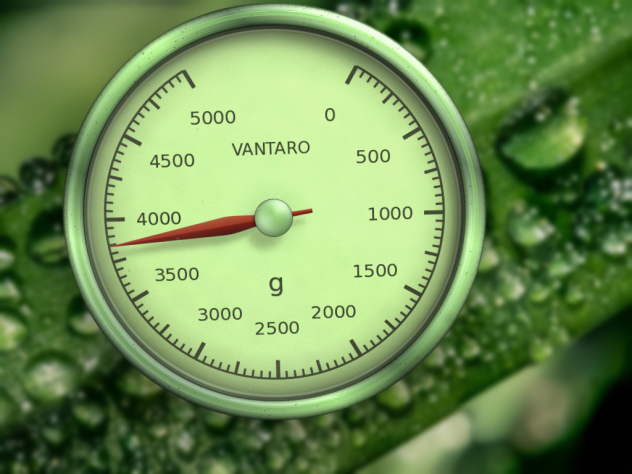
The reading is 3850 g
